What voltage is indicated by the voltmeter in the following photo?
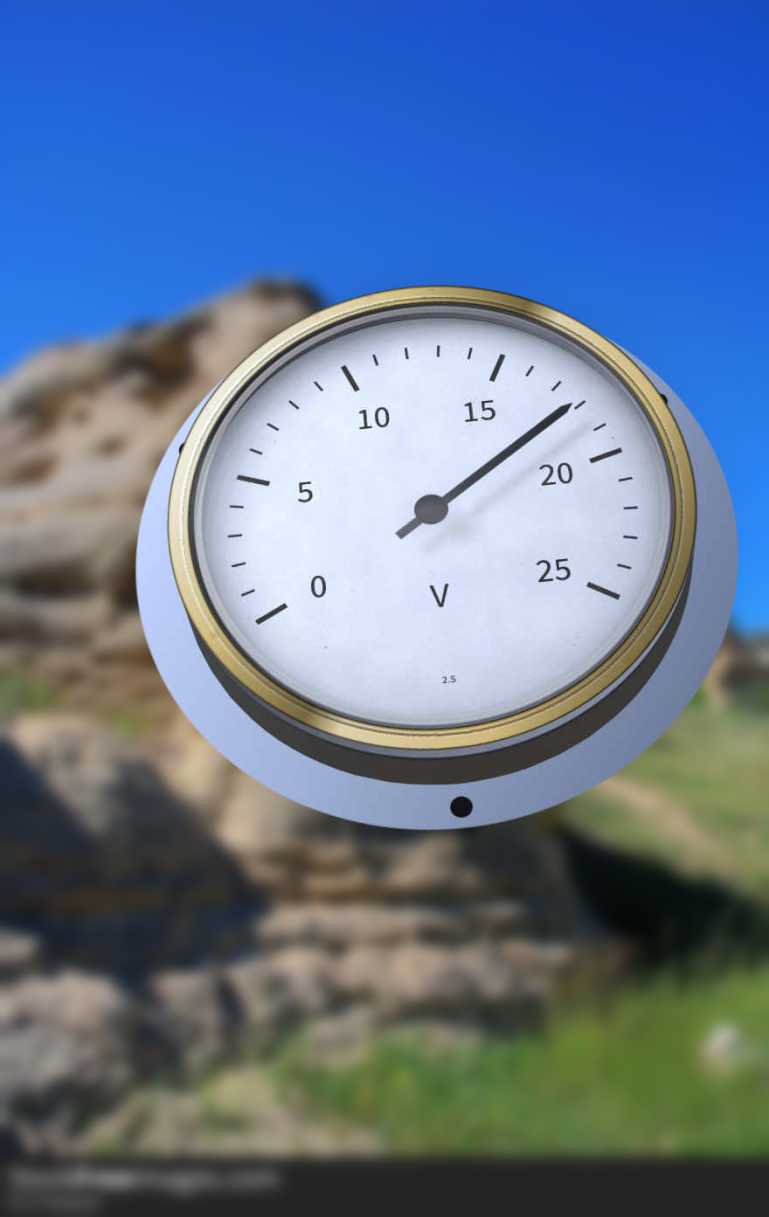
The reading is 18 V
